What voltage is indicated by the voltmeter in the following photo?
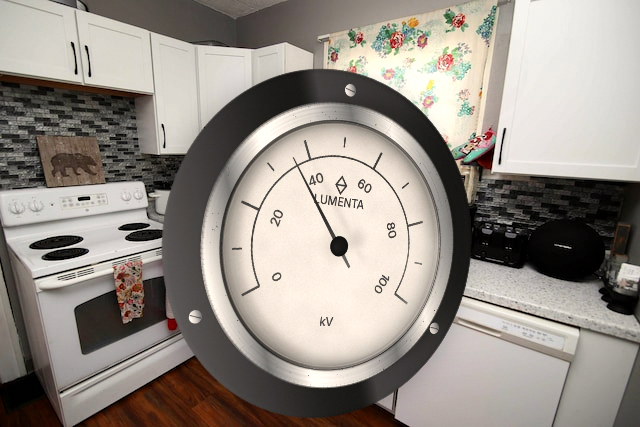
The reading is 35 kV
